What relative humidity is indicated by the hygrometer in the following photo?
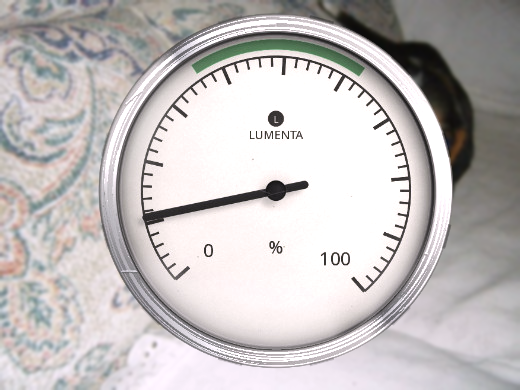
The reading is 11 %
